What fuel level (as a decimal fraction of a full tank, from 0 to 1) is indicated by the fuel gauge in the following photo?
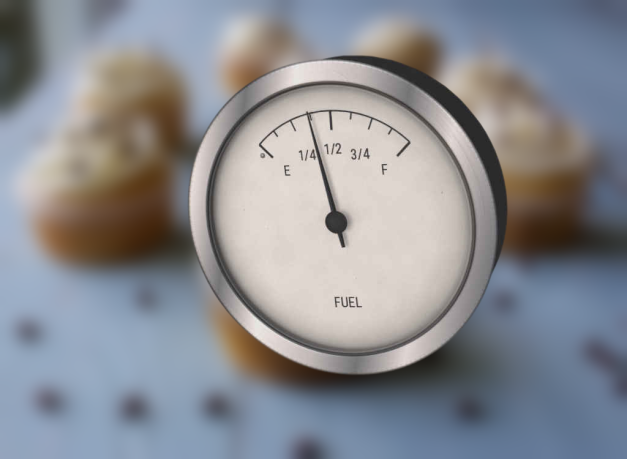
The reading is 0.375
